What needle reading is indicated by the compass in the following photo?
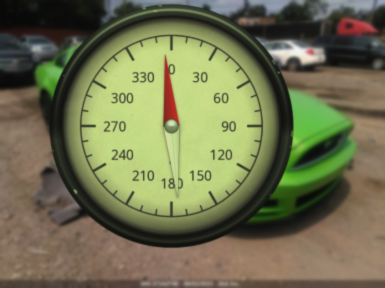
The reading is 355 °
